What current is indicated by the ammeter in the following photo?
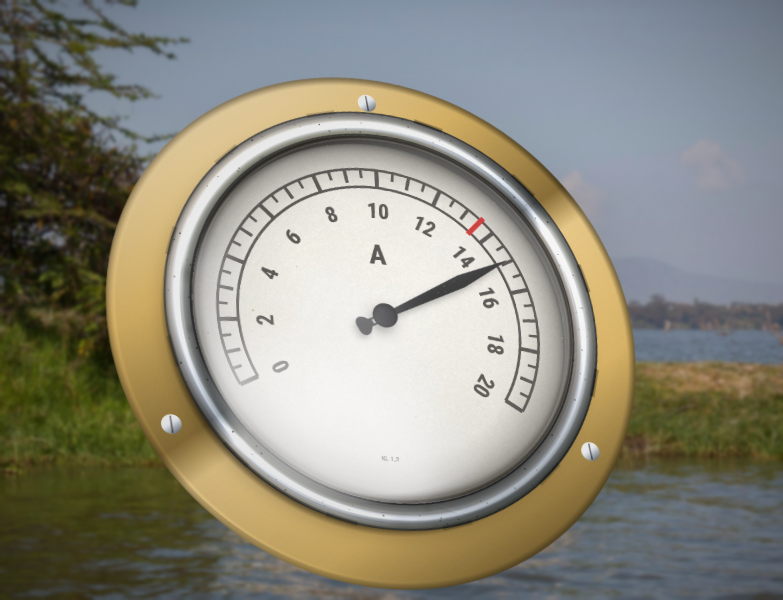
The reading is 15 A
